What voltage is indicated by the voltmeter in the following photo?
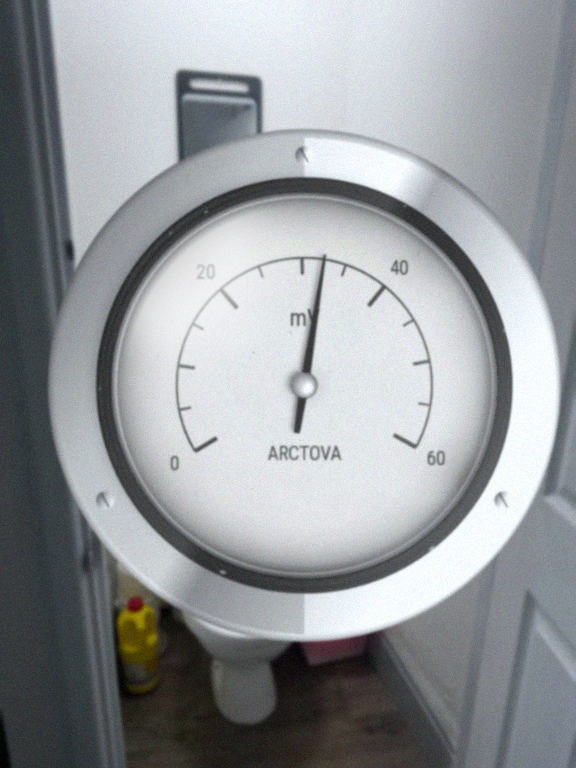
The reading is 32.5 mV
